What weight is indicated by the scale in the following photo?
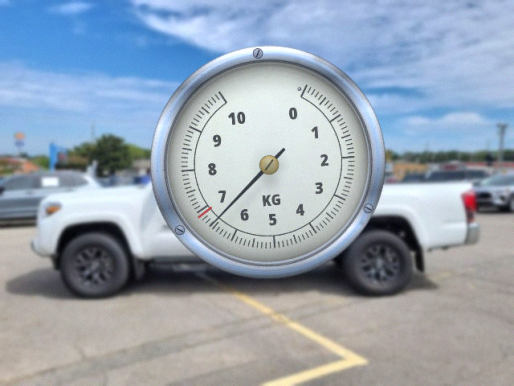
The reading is 6.6 kg
